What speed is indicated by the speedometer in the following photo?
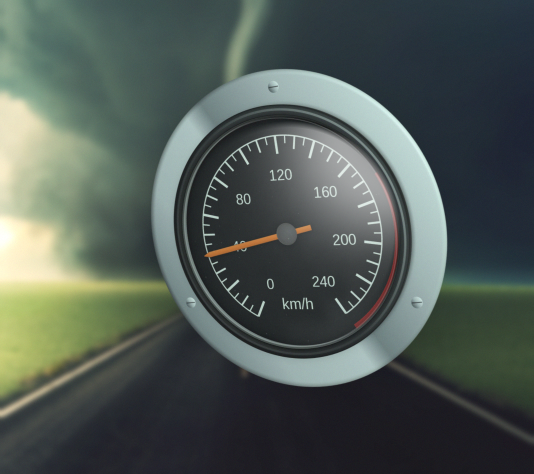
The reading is 40 km/h
